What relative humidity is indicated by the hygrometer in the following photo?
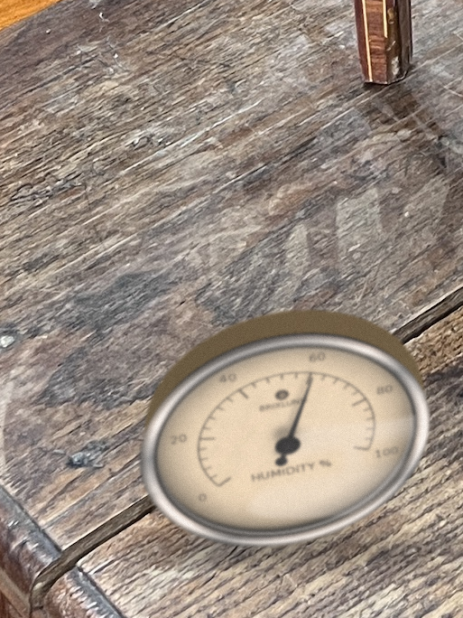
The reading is 60 %
